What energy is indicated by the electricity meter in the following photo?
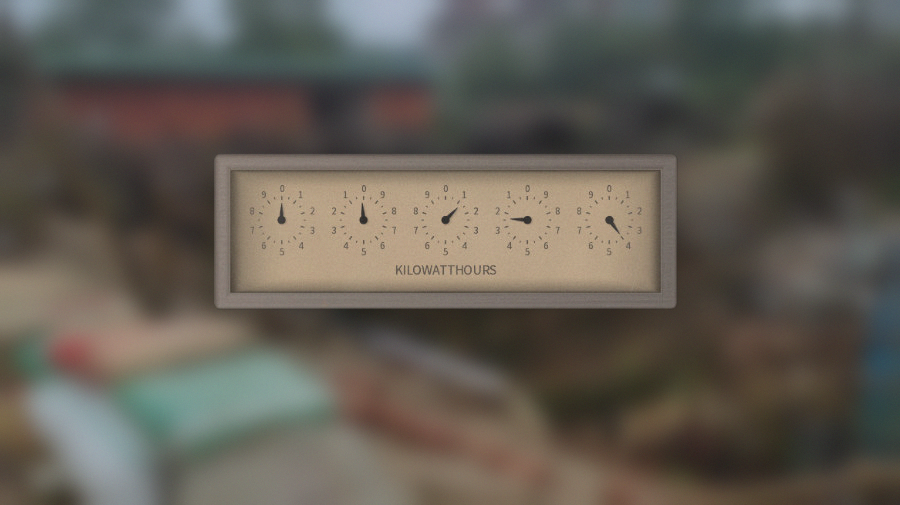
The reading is 124 kWh
